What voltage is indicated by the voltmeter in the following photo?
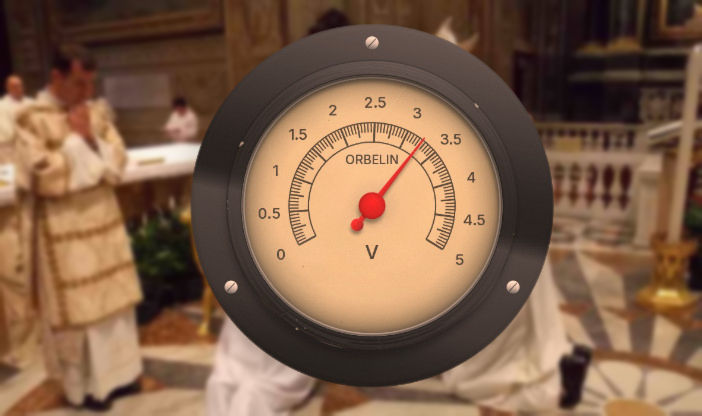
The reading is 3.25 V
